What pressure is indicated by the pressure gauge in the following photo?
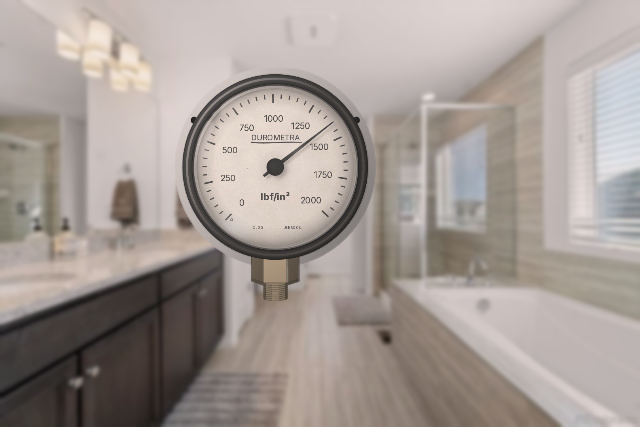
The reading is 1400 psi
